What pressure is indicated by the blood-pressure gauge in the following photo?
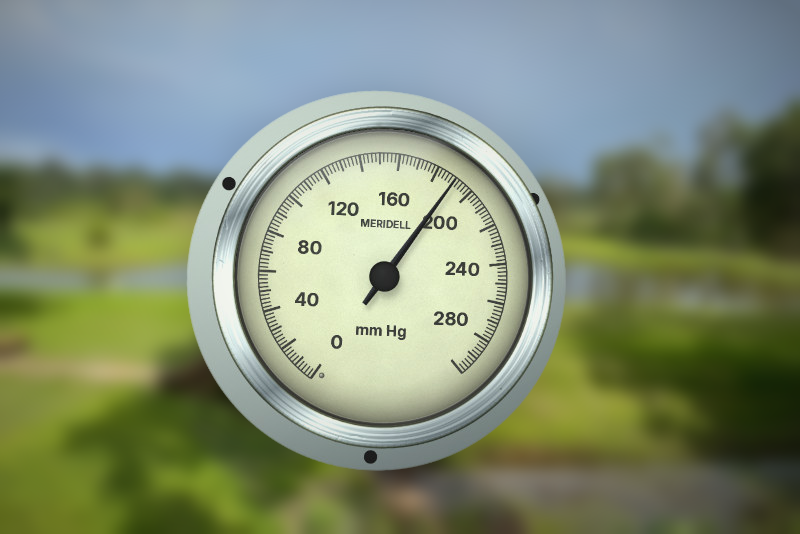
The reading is 190 mmHg
